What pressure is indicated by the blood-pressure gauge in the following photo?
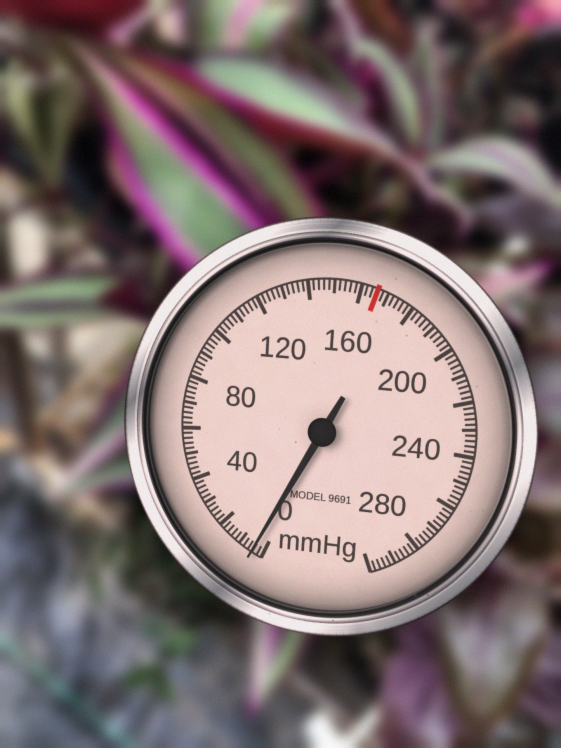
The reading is 4 mmHg
